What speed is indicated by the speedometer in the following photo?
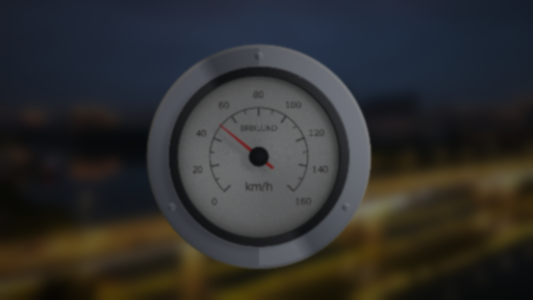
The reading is 50 km/h
